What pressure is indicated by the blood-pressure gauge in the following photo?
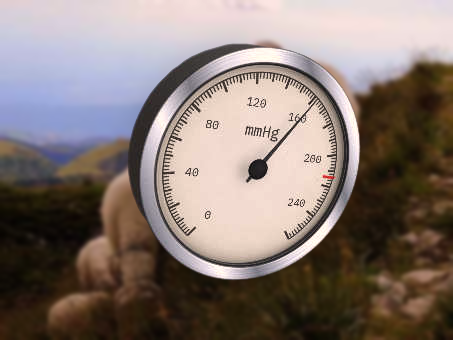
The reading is 160 mmHg
